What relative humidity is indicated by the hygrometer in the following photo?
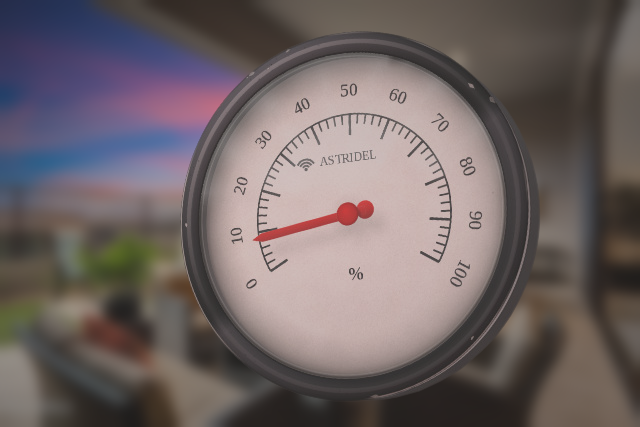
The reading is 8 %
